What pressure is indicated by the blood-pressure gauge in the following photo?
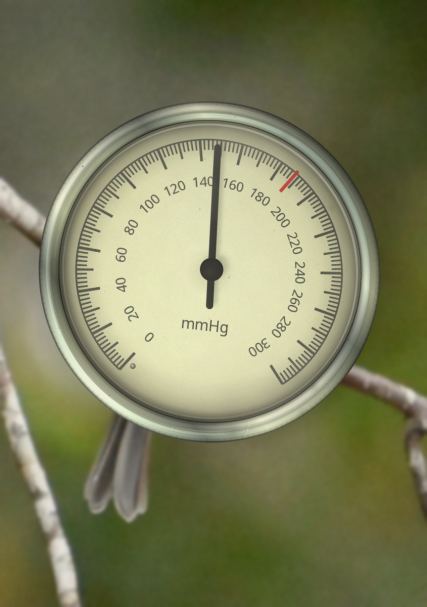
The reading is 148 mmHg
